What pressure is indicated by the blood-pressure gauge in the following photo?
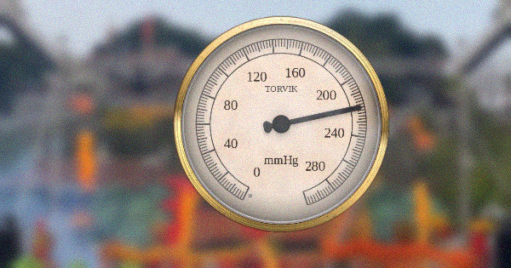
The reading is 220 mmHg
